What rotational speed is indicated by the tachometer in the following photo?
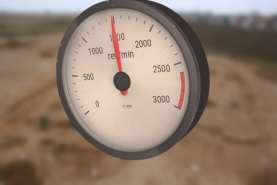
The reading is 1500 rpm
